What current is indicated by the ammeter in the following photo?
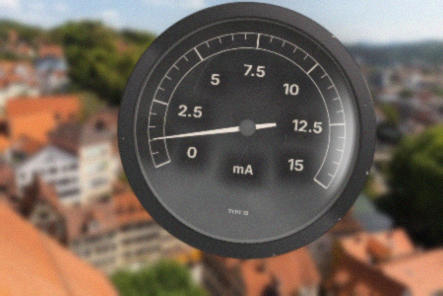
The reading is 1 mA
